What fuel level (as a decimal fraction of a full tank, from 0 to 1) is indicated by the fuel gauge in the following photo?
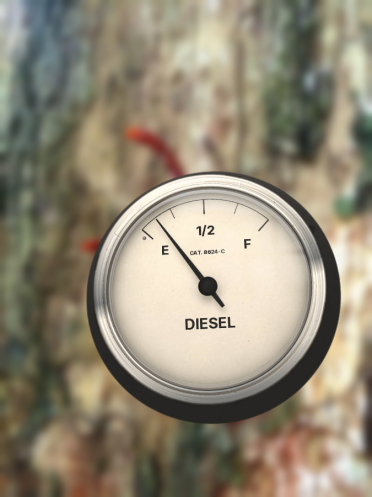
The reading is 0.125
